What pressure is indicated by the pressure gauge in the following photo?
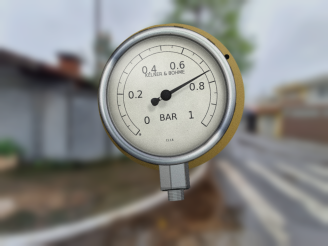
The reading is 0.75 bar
